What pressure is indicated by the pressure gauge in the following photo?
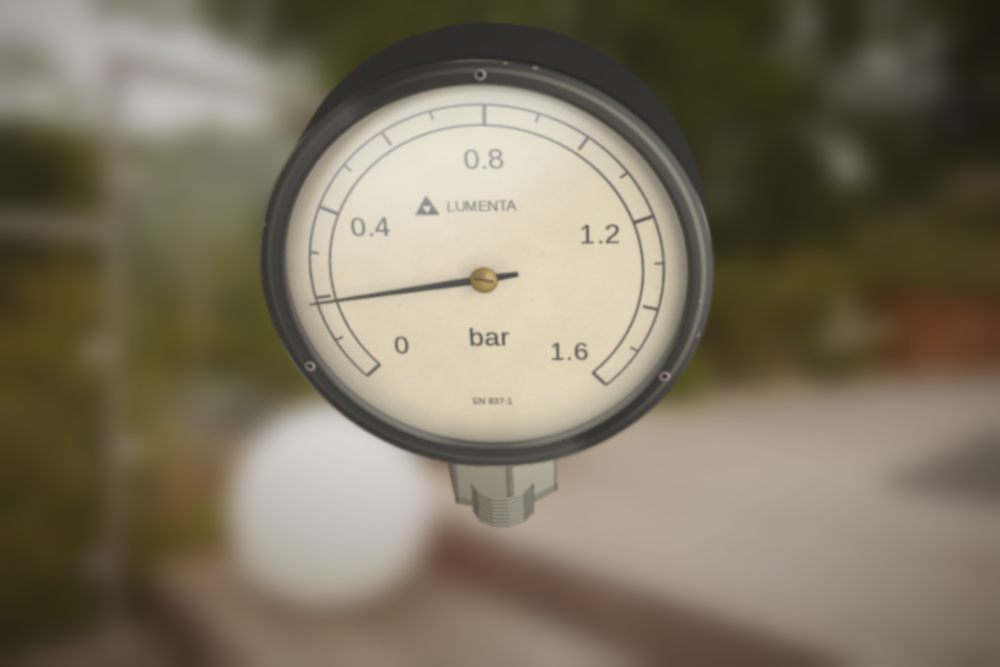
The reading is 0.2 bar
